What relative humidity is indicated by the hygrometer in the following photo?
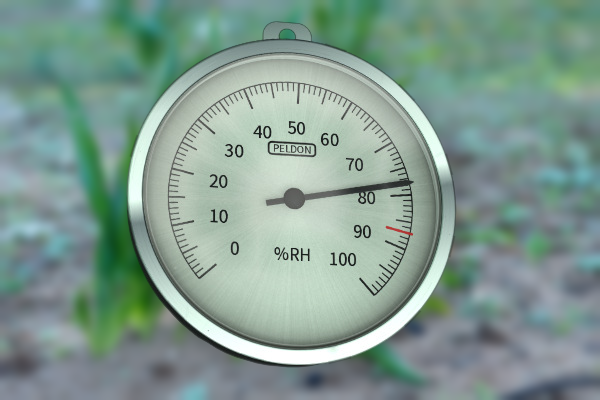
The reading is 78 %
